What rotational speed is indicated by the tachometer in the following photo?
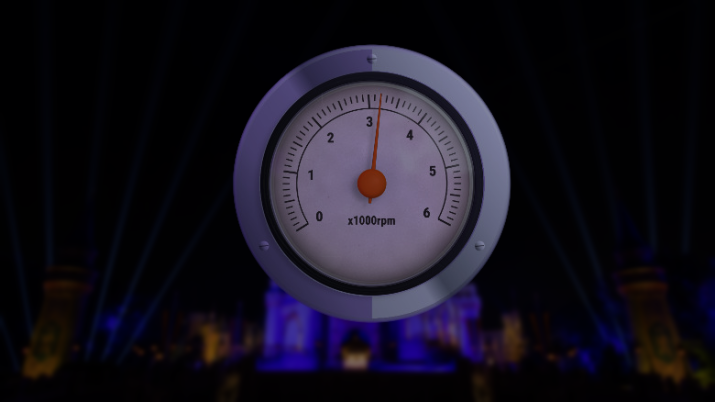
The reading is 3200 rpm
